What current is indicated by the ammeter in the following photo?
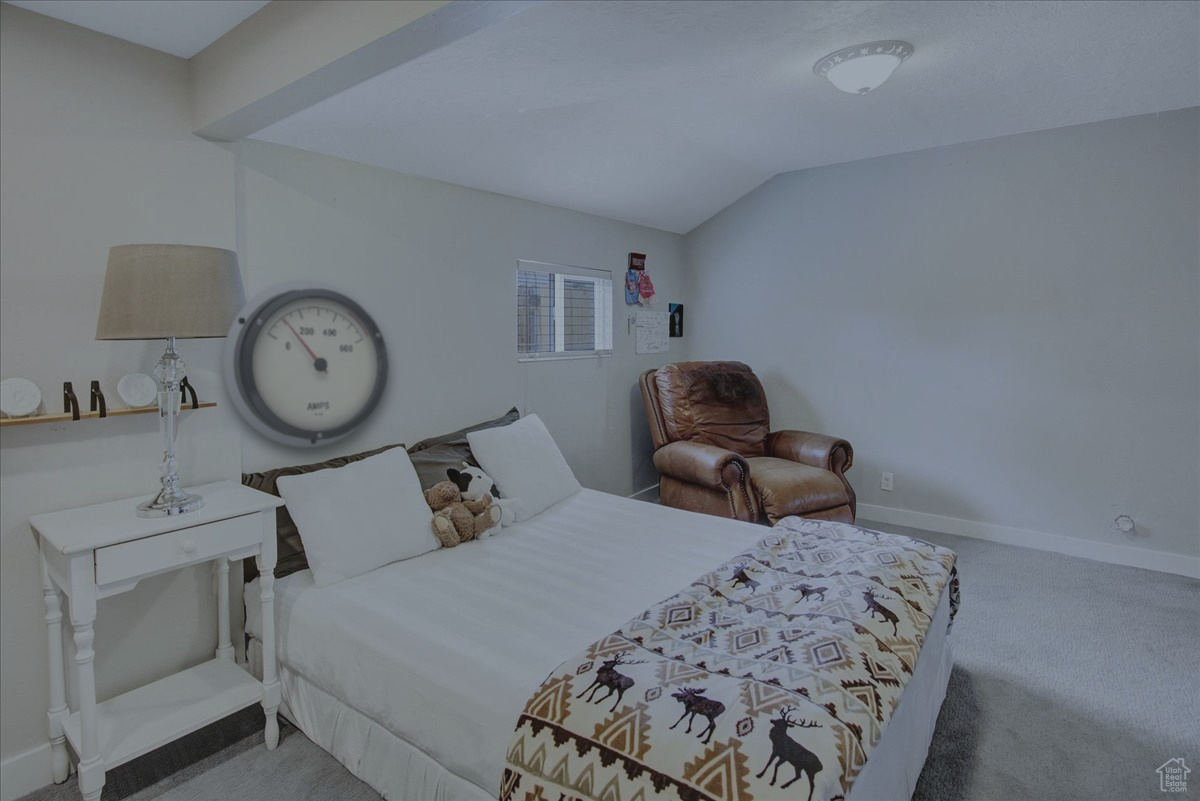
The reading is 100 A
